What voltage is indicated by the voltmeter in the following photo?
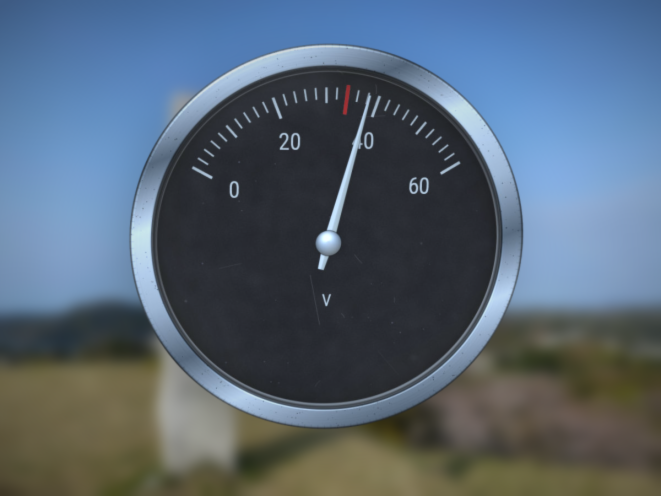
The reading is 38 V
